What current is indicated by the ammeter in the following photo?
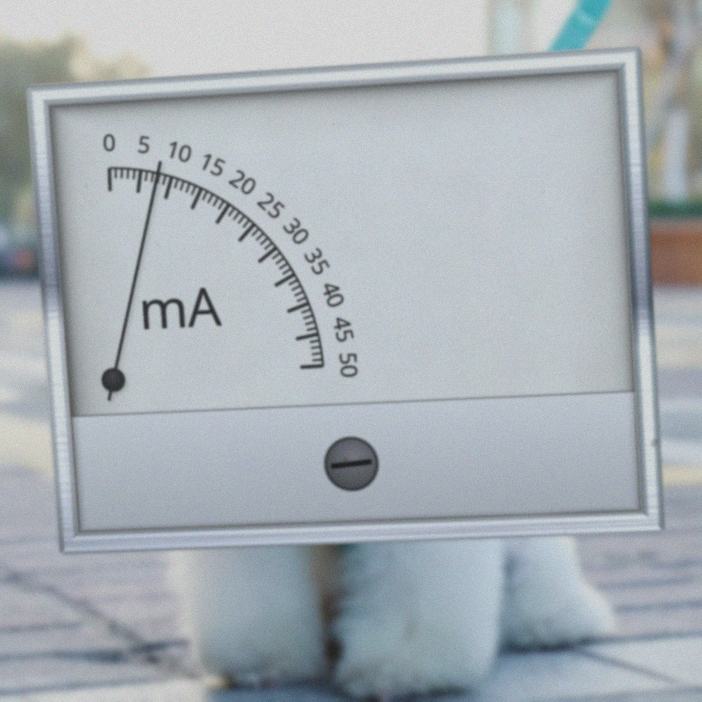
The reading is 8 mA
